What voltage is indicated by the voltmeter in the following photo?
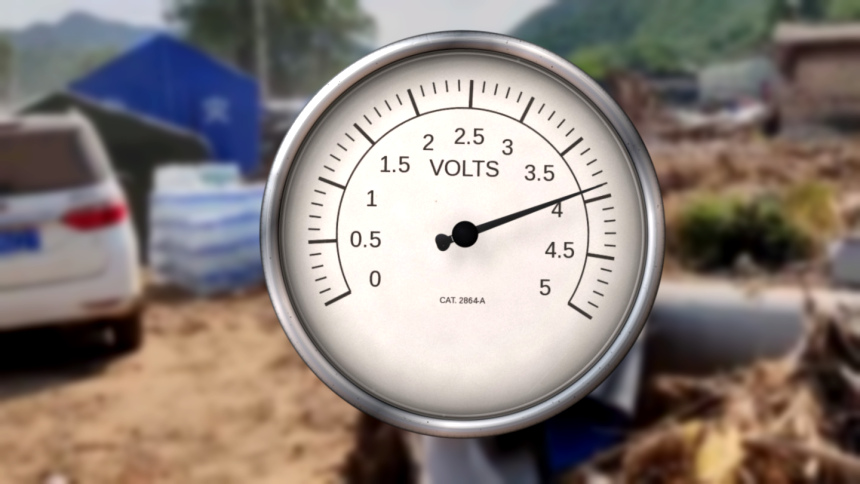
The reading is 3.9 V
